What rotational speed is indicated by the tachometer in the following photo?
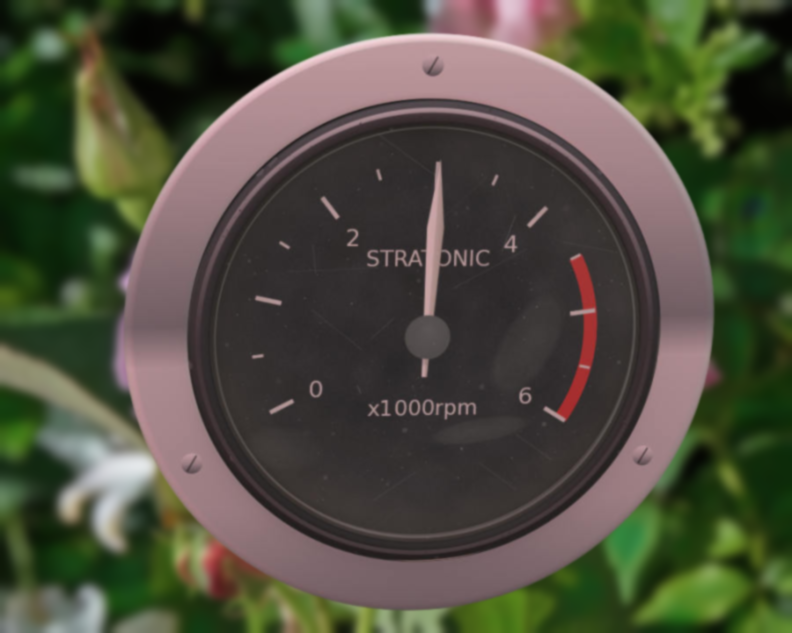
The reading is 3000 rpm
